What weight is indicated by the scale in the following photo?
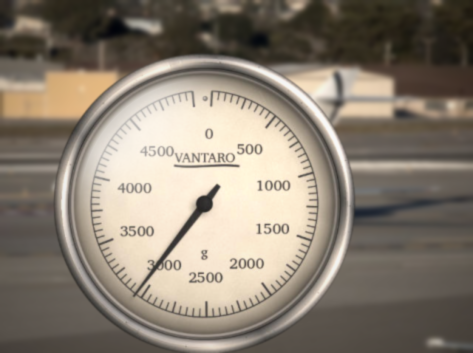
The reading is 3050 g
